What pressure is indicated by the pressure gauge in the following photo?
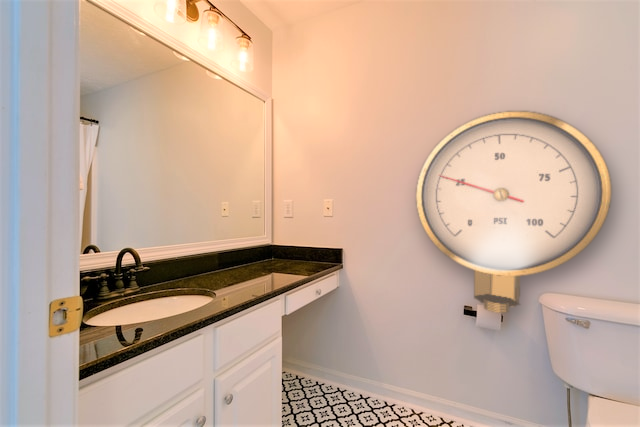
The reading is 25 psi
